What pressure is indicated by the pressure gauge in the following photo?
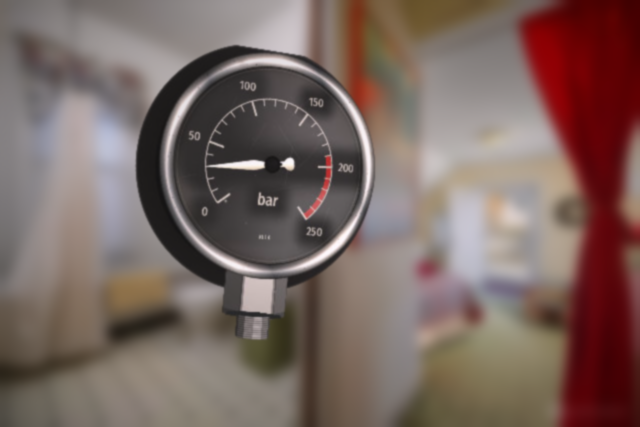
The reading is 30 bar
